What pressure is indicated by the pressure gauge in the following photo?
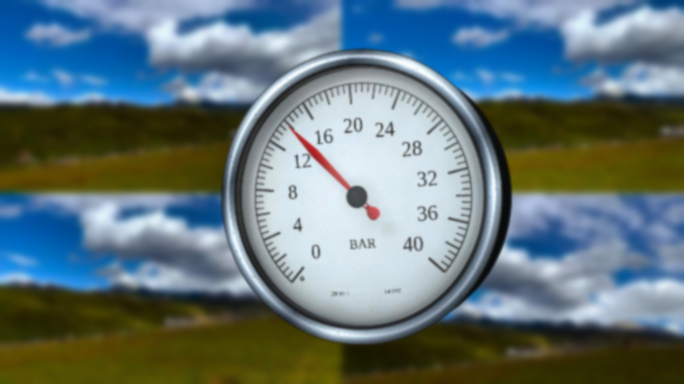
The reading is 14 bar
